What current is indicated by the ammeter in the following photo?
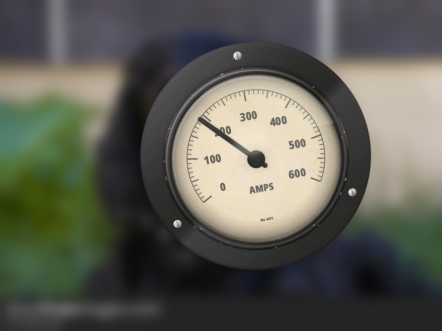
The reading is 190 A
